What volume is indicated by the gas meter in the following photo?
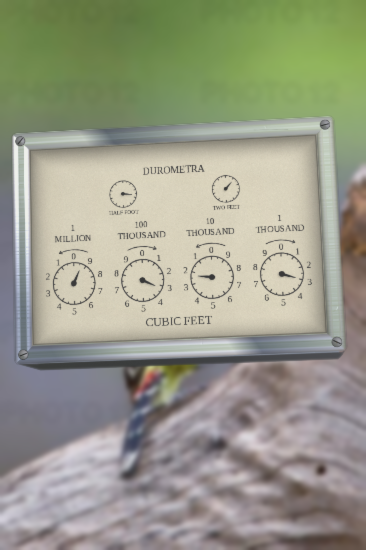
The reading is 932300 ft³
